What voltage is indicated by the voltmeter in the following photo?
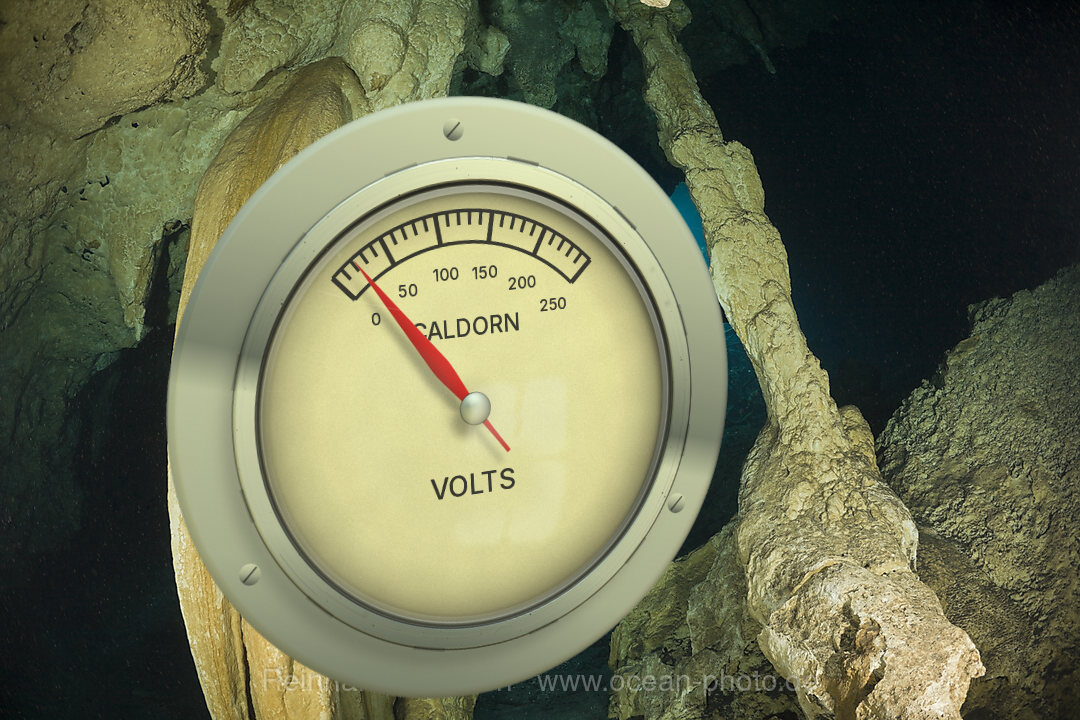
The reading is 20 V
